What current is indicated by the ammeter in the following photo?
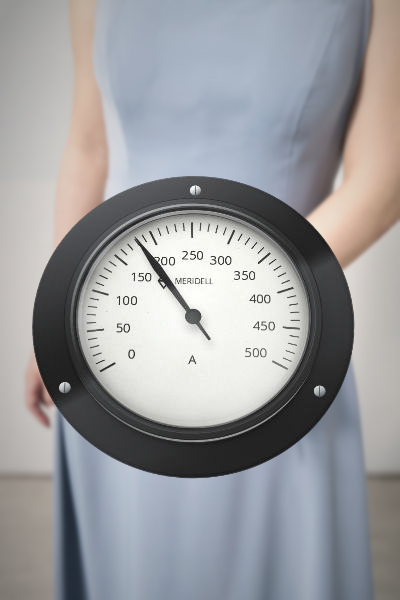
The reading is 180 A
